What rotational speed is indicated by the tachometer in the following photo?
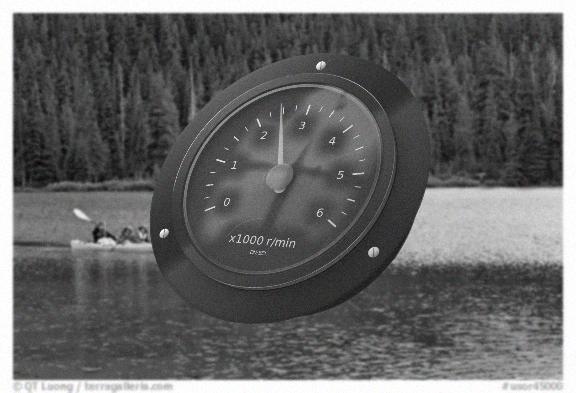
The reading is 2500 rpm
